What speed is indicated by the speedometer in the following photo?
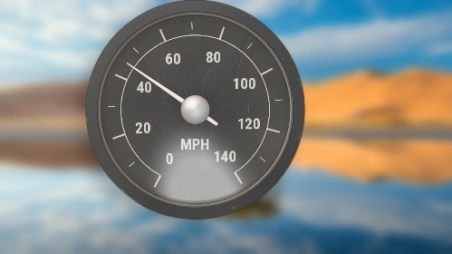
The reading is 45 mph
